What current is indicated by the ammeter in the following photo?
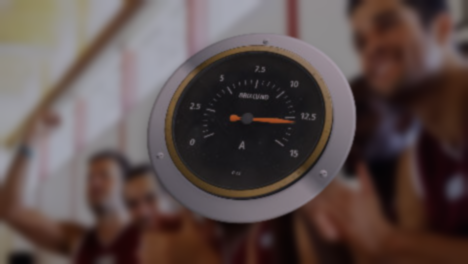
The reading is 13 A
